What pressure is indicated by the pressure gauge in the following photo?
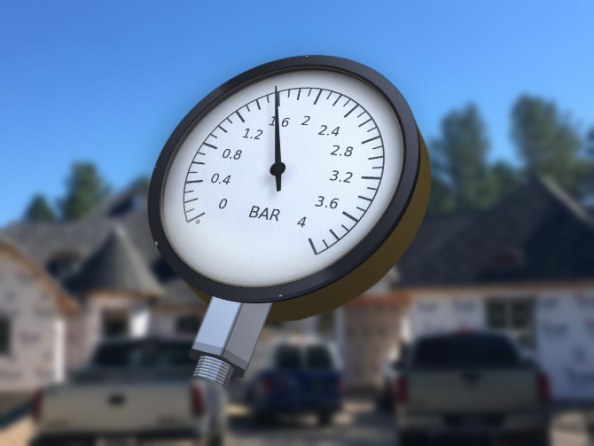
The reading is 1.6 bar
